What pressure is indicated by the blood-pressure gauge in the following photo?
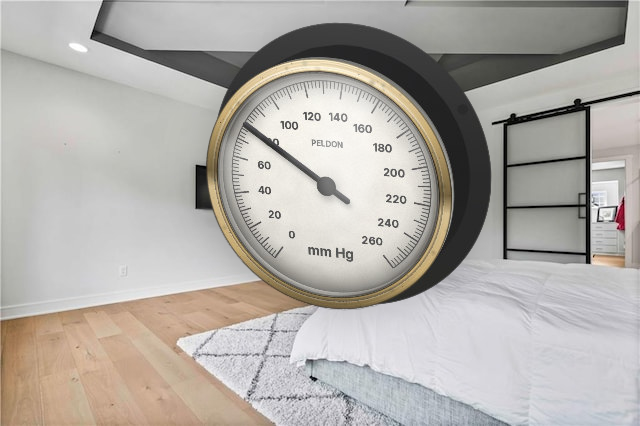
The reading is 80 mmHg
